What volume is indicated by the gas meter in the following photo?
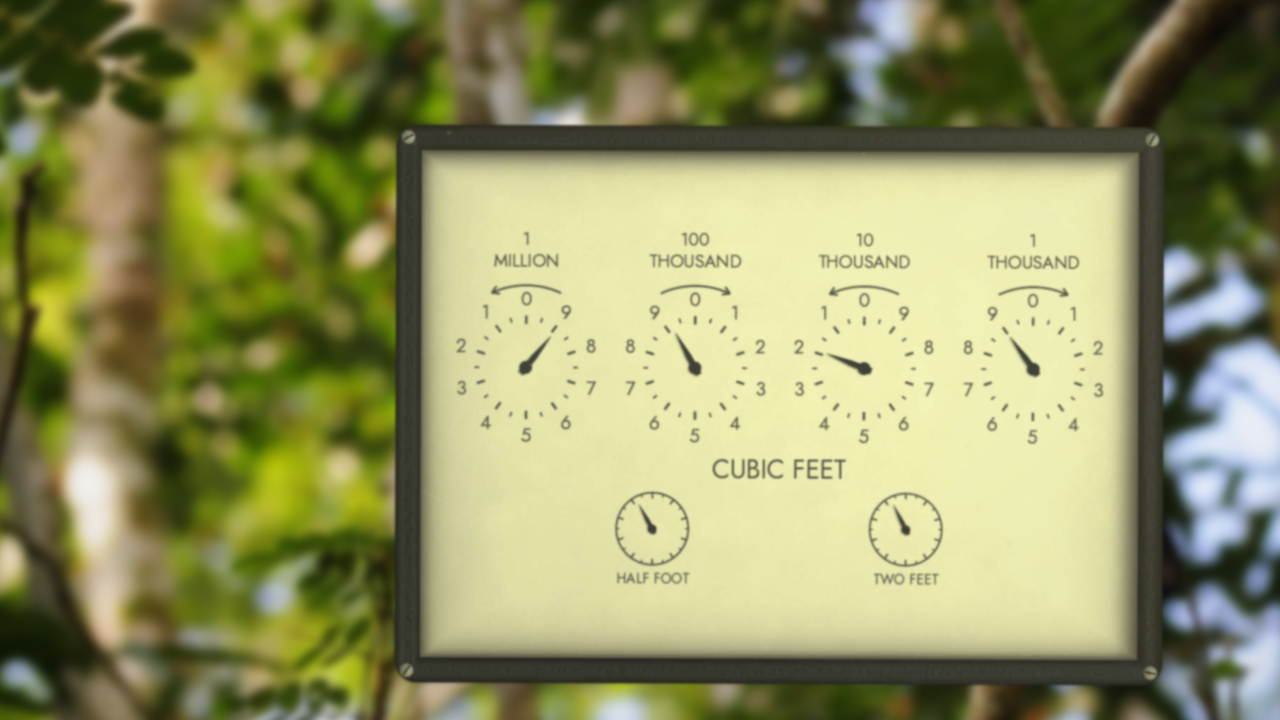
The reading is 891900 ft³
